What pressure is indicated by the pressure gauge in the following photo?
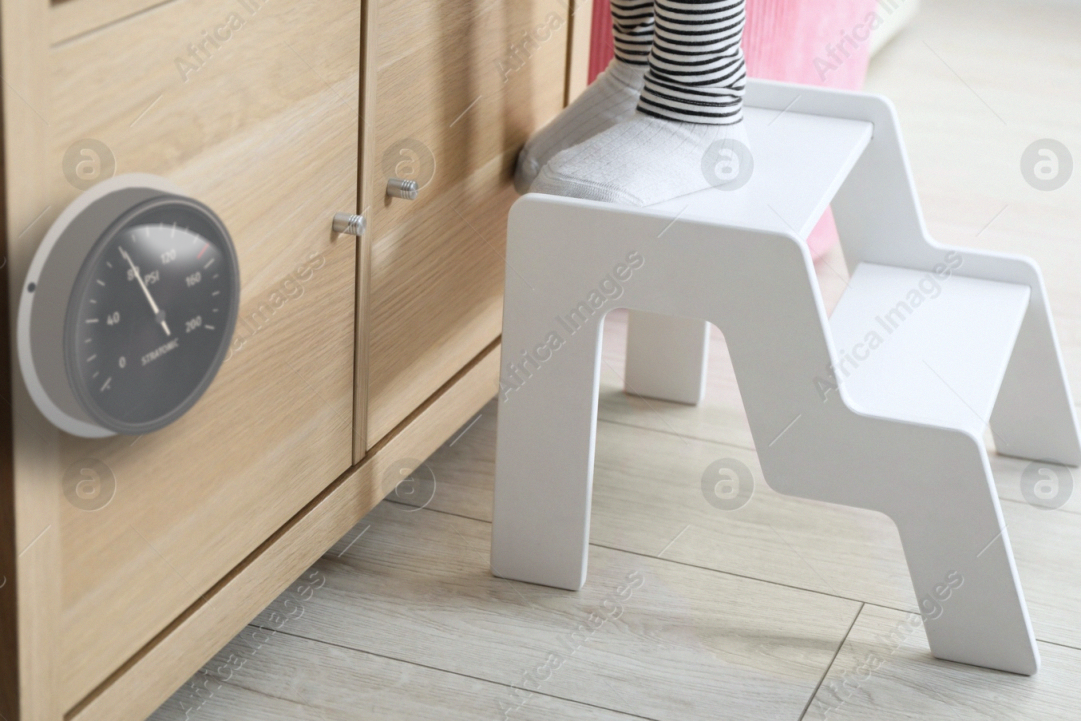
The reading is 80 psi
